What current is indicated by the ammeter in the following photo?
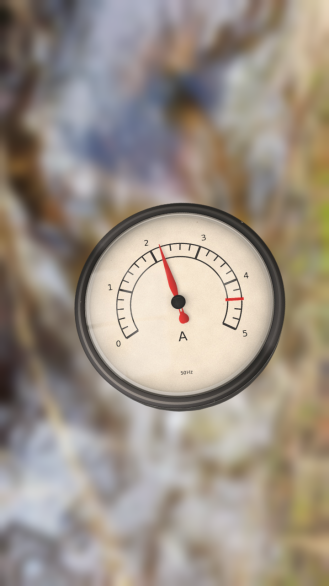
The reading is 2.2 A
